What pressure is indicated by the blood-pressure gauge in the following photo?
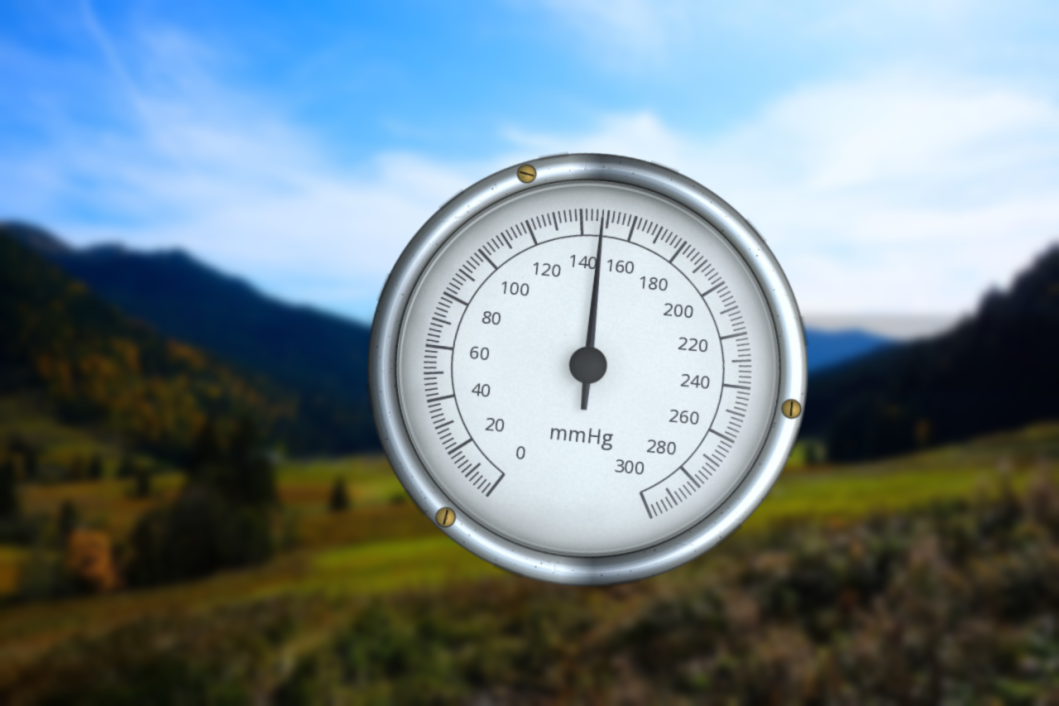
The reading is 148 mmHg
